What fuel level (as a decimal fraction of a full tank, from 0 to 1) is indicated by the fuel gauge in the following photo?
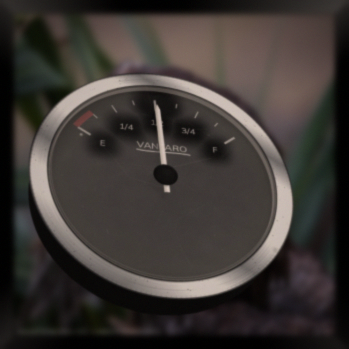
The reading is 0.5
